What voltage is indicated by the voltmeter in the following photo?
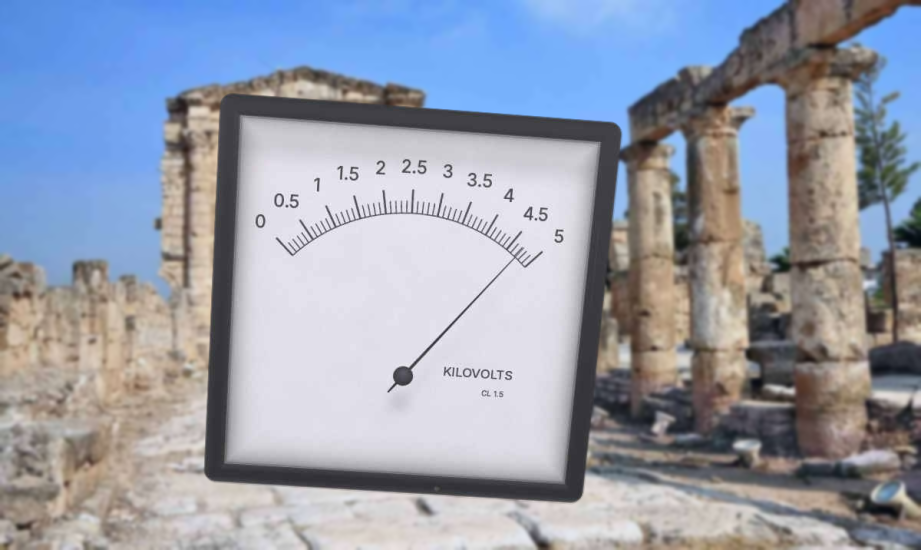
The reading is 4.7 kV
